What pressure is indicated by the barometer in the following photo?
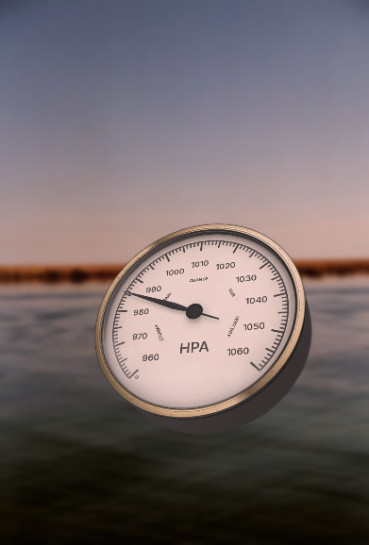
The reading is 985 hPa
